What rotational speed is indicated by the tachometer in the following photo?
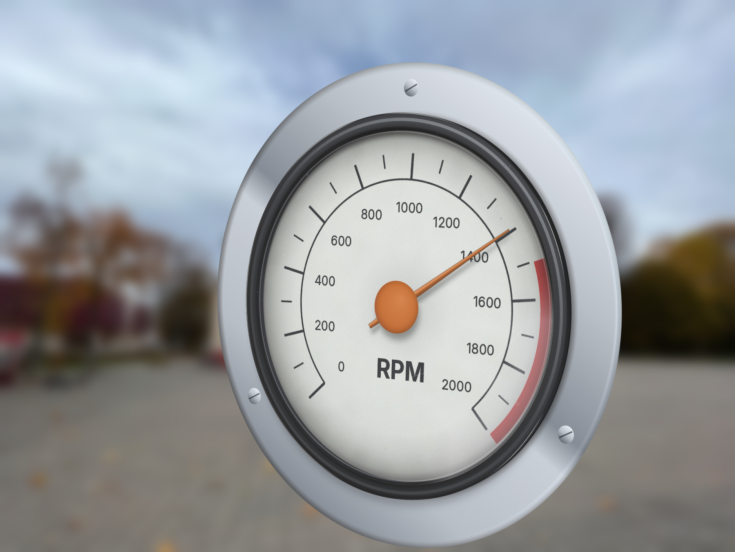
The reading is 1400 rpm
